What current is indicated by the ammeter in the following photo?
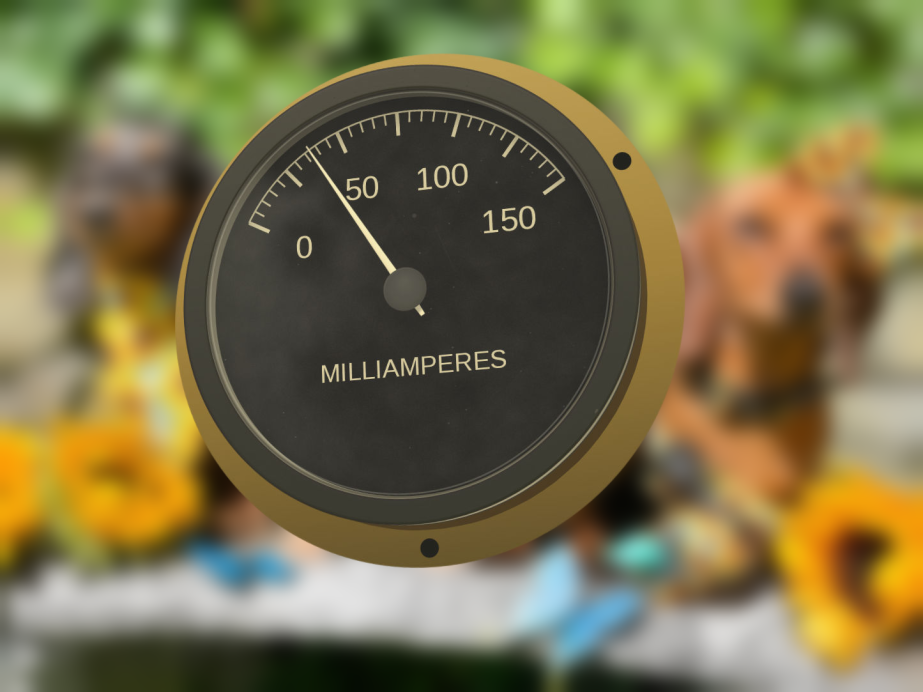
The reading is 37.5 mA
